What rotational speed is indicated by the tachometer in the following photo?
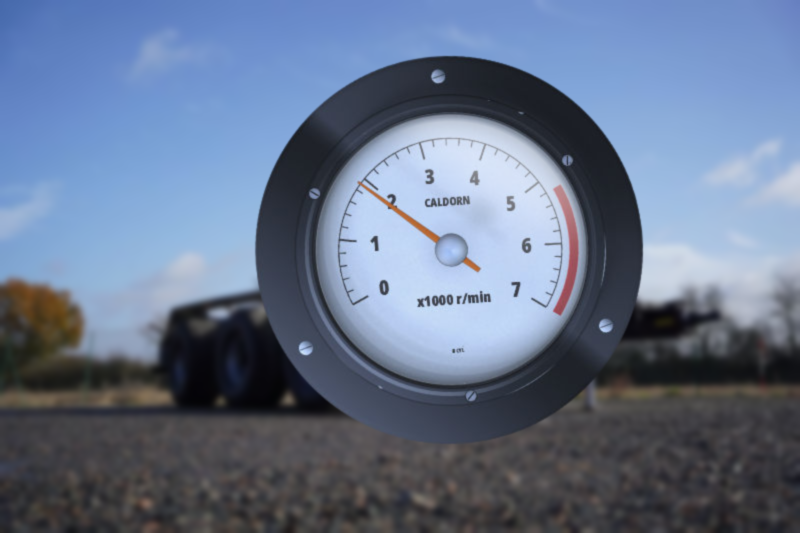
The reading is 1900 rpm
